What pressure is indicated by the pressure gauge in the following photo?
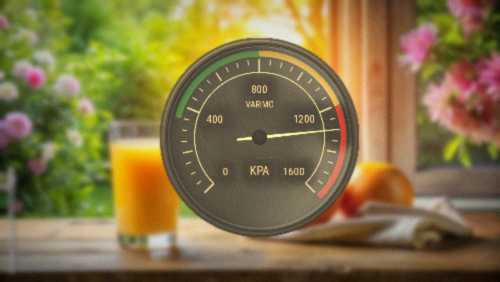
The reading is 1300 kPa
